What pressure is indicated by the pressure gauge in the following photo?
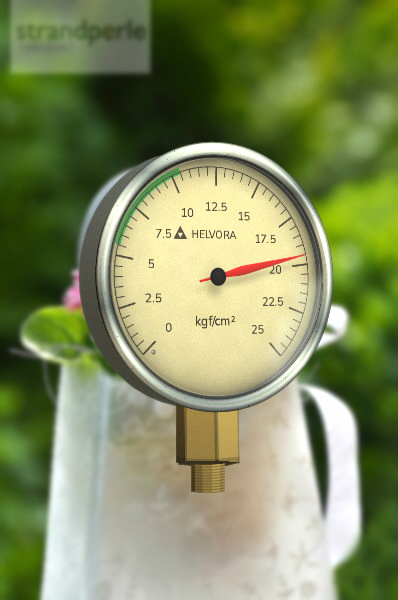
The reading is 19.5 kg/cm²
